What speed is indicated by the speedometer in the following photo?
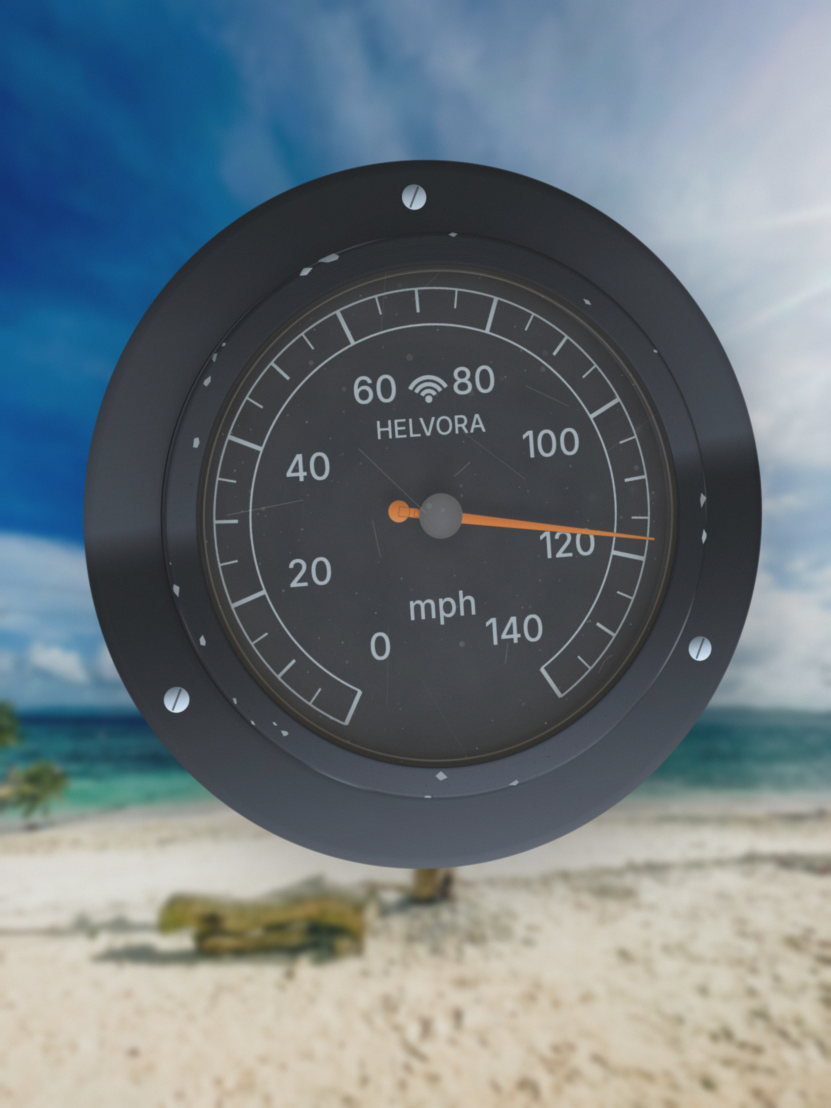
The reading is 117.5 mph
